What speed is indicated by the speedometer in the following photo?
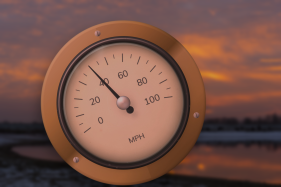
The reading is 40 mph
